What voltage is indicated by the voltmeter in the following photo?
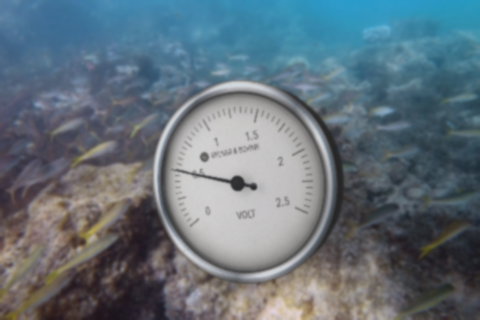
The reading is 0.5 V
